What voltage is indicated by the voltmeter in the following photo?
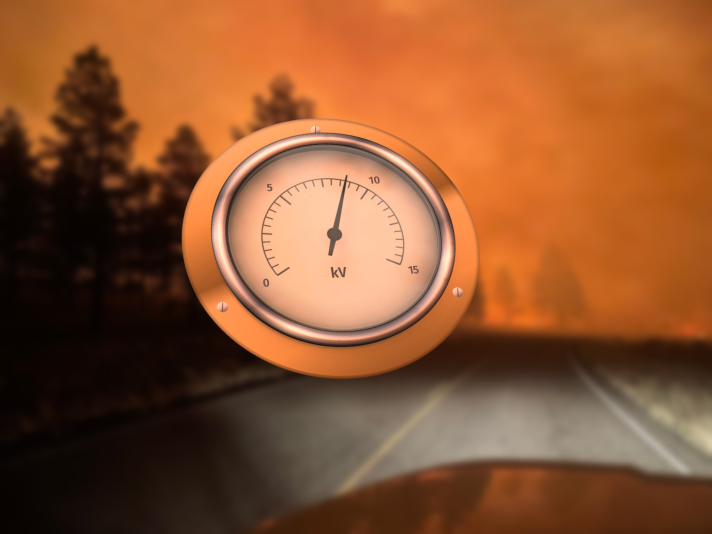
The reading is 8.75 kV
